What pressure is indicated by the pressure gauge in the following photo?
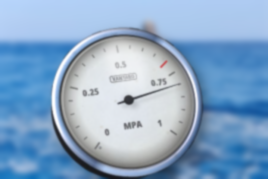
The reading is 0.8 MPa
